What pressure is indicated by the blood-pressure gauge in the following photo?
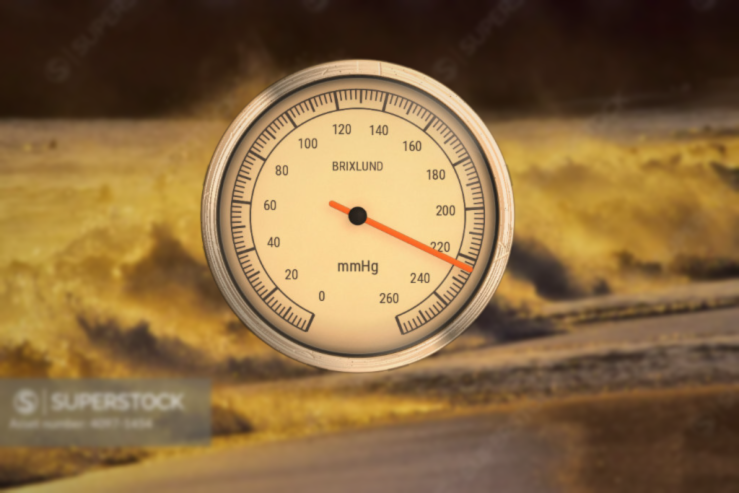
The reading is 224 mmHg
